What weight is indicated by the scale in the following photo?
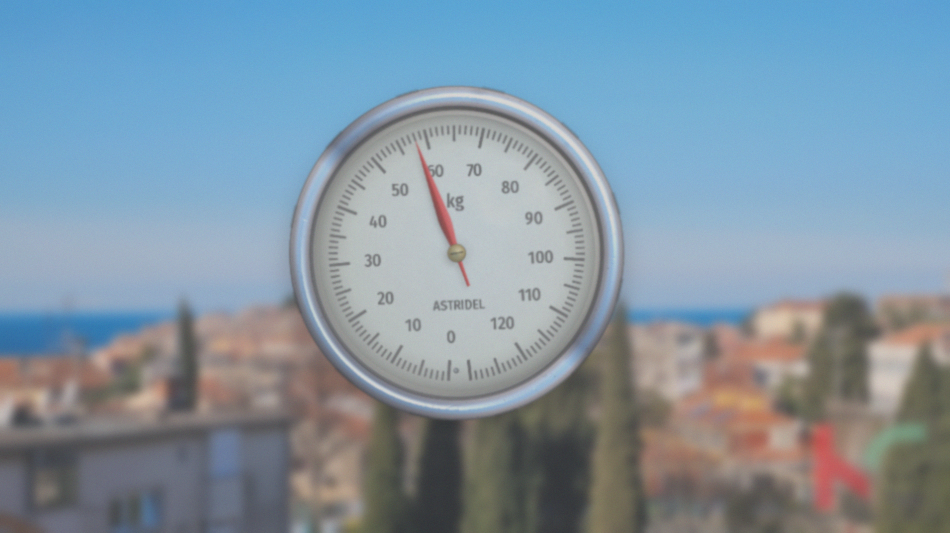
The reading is 58 kg
